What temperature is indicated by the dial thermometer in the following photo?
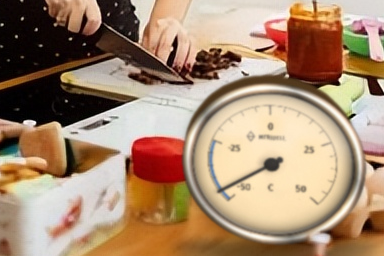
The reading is -45 °C
